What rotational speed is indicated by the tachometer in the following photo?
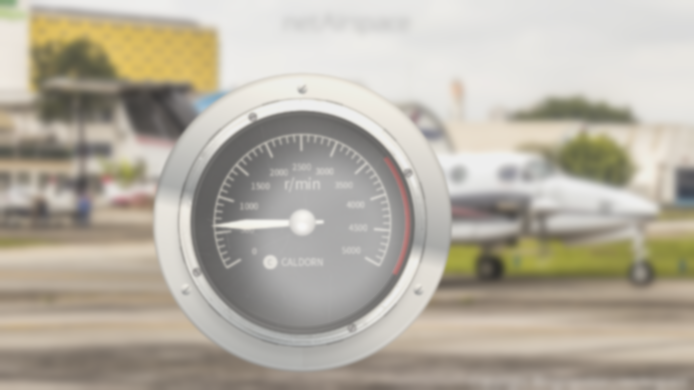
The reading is 600 rpm
